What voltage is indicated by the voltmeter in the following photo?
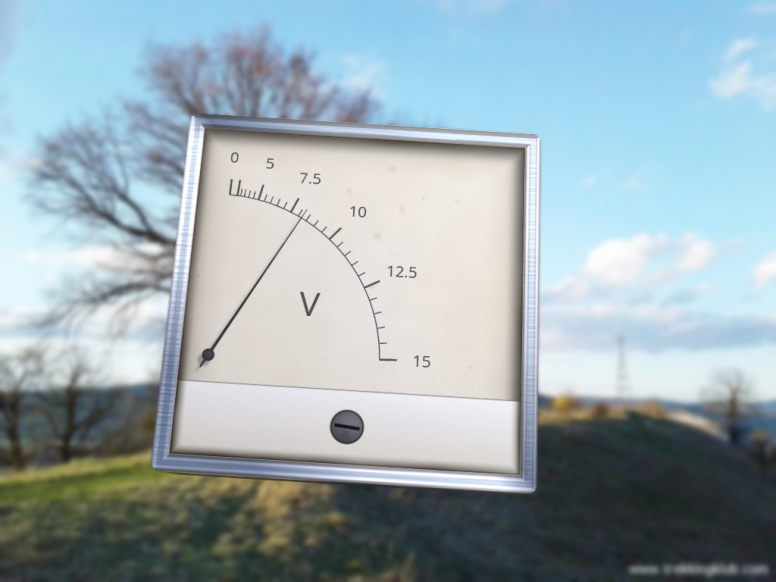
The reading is 8.25 V
